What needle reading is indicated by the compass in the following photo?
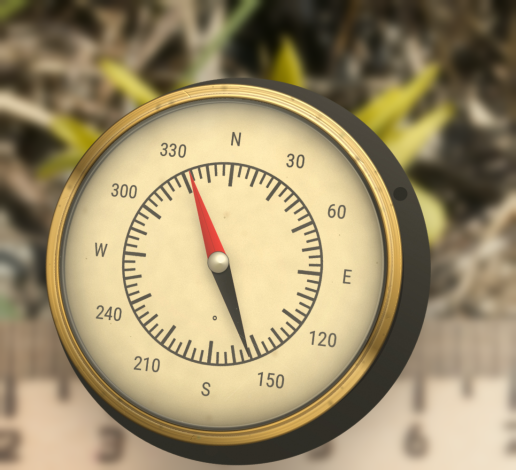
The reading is 335 °
